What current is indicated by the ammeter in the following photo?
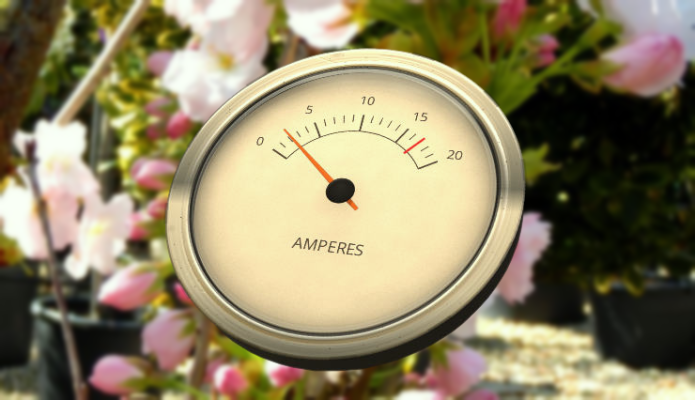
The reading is 2 A
